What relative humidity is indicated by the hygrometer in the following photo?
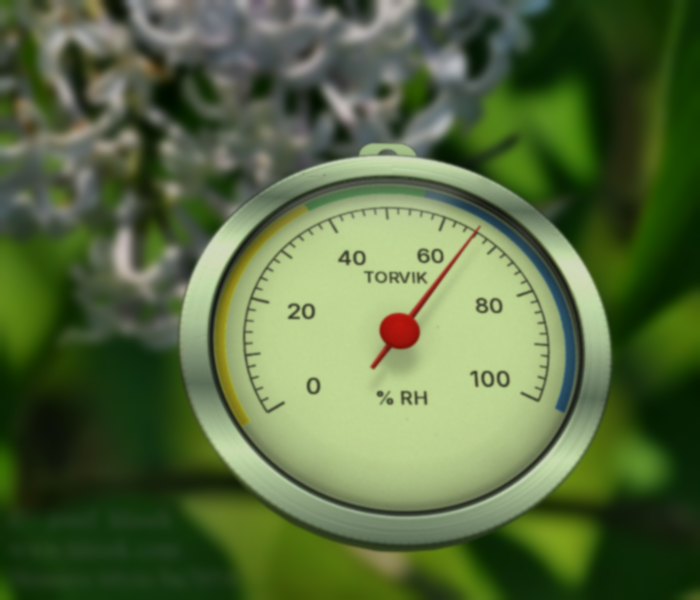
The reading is 66 %
